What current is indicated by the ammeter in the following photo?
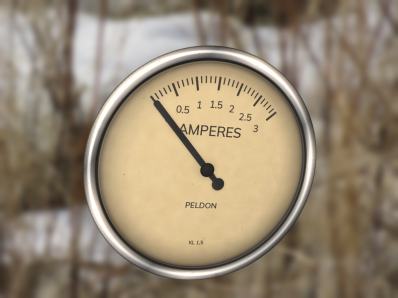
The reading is 0 A
